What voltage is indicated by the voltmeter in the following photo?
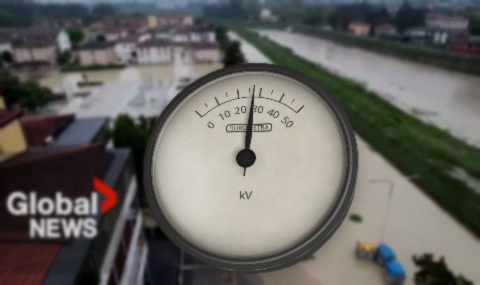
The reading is 27.5 kV
